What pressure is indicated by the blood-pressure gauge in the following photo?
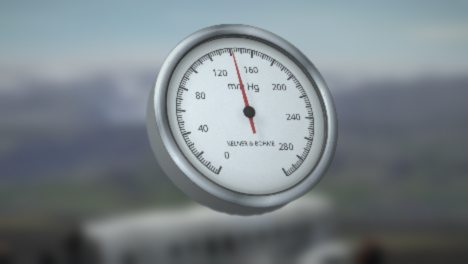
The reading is 140 mmHg
